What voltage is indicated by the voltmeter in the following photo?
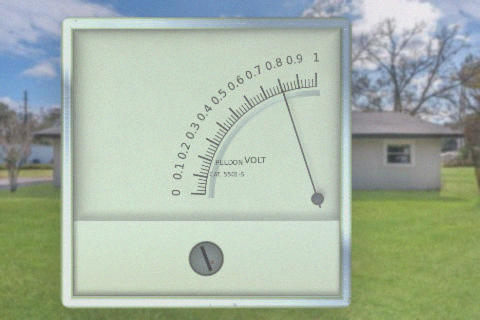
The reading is 0.8 V
